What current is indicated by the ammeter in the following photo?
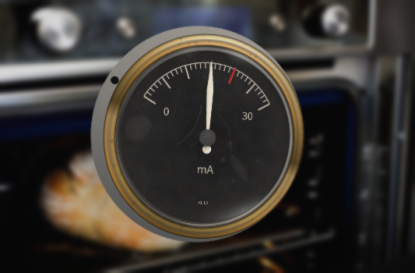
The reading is 15 mA
